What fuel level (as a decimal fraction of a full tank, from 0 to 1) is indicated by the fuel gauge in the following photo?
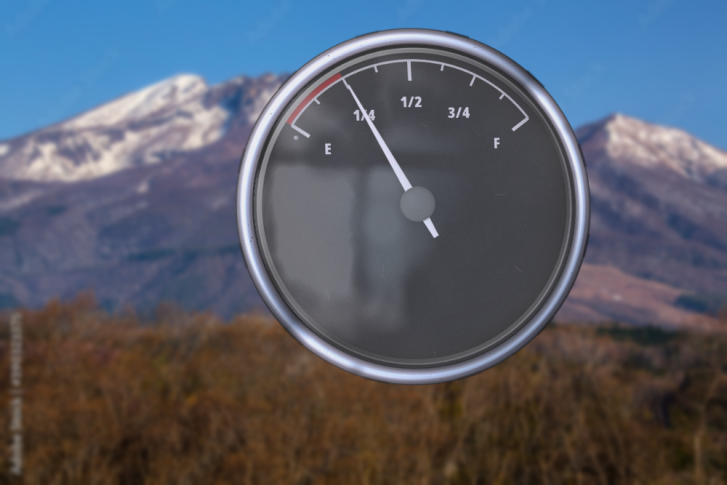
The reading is 0.25
